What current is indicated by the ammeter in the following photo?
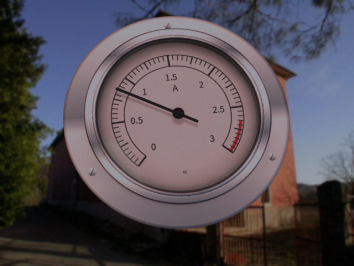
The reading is 0.85 A
